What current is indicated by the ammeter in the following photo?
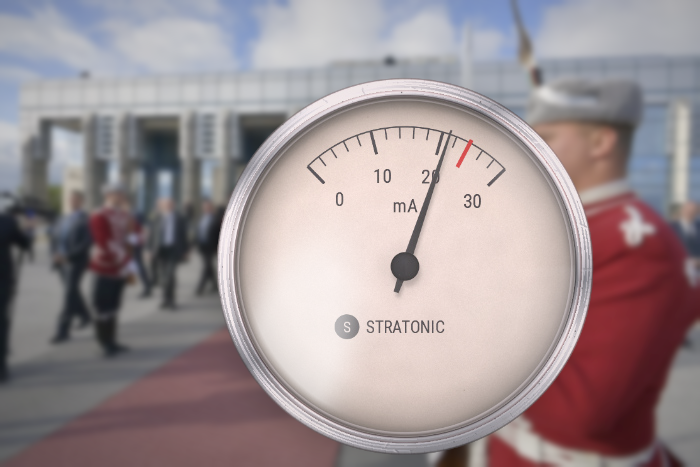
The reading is 21 mA
